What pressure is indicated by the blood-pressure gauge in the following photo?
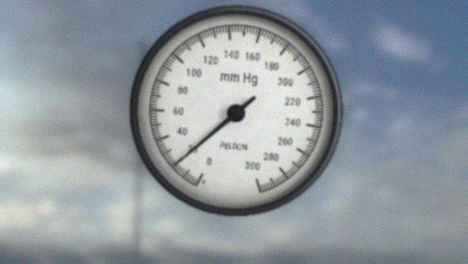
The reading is 20 mmHg
